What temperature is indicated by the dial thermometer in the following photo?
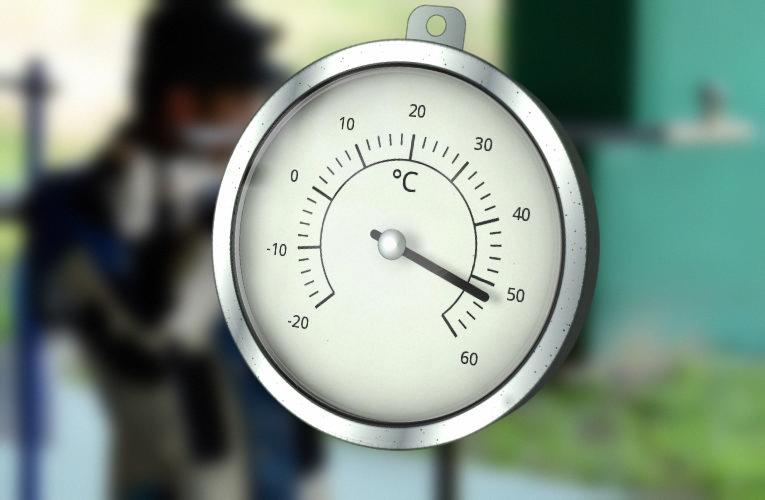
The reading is 52 °C
